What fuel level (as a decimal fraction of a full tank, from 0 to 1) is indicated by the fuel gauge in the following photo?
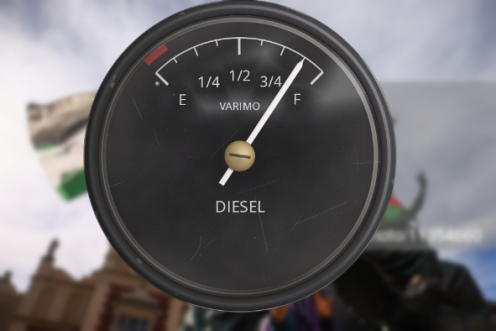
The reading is 0.875
